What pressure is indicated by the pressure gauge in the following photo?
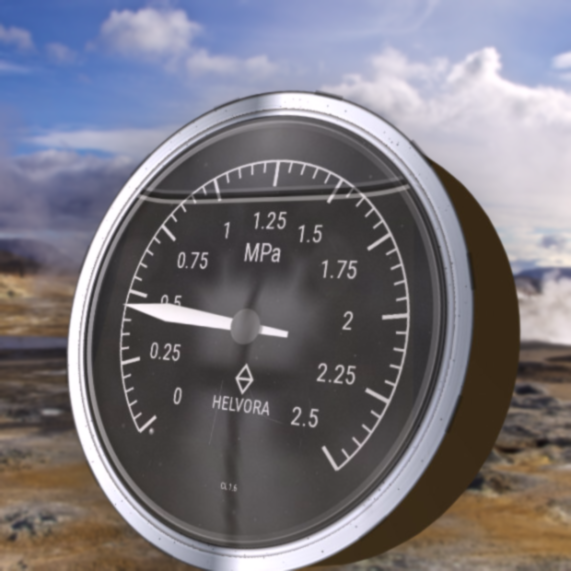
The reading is 0.45 MPa
